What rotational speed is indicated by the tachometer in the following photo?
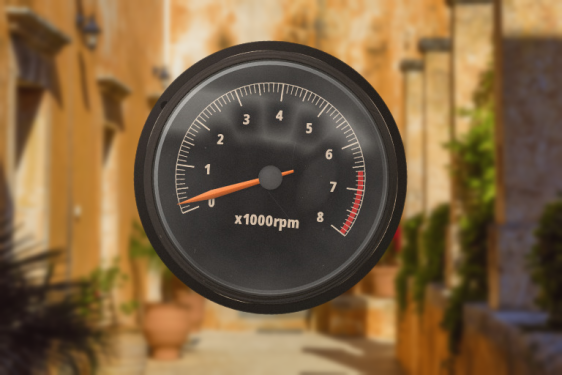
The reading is 200 rpm
